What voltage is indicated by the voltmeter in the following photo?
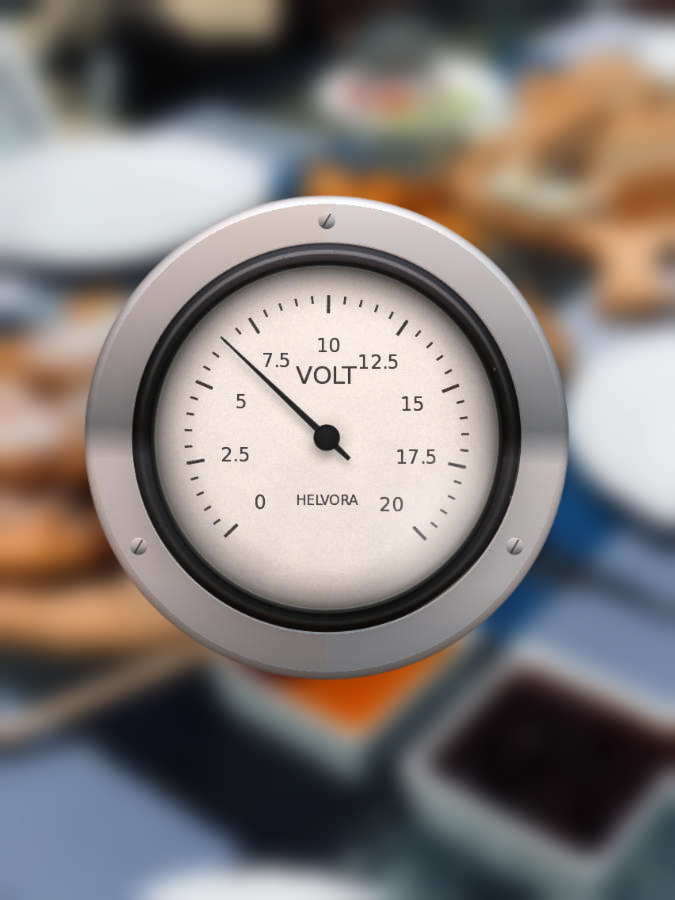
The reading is 6.5 V
